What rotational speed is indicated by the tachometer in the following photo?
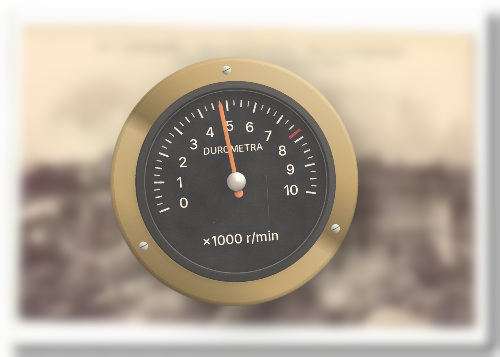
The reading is 4750 rpm
